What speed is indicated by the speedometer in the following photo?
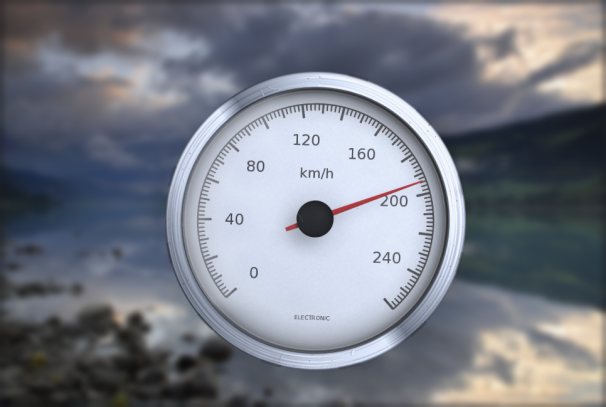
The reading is 194 km/h
